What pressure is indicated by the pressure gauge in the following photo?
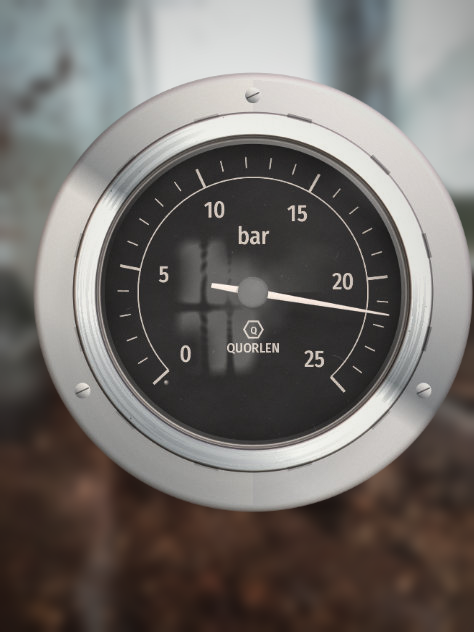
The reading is 21.5 bar
